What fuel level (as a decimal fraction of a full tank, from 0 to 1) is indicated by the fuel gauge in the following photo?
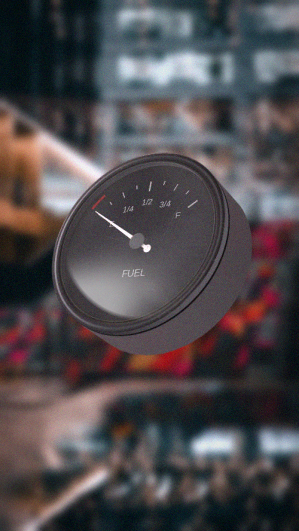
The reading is 0
